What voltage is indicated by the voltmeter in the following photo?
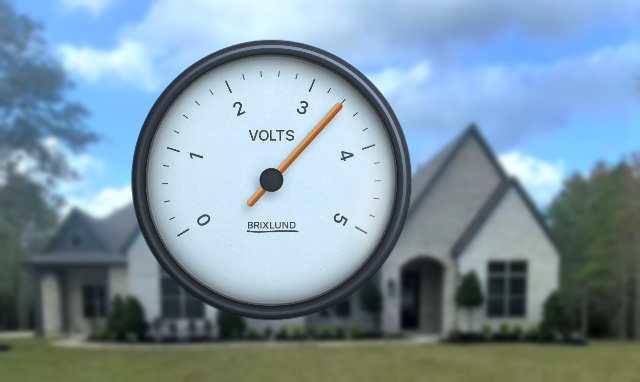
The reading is 3.4 V
